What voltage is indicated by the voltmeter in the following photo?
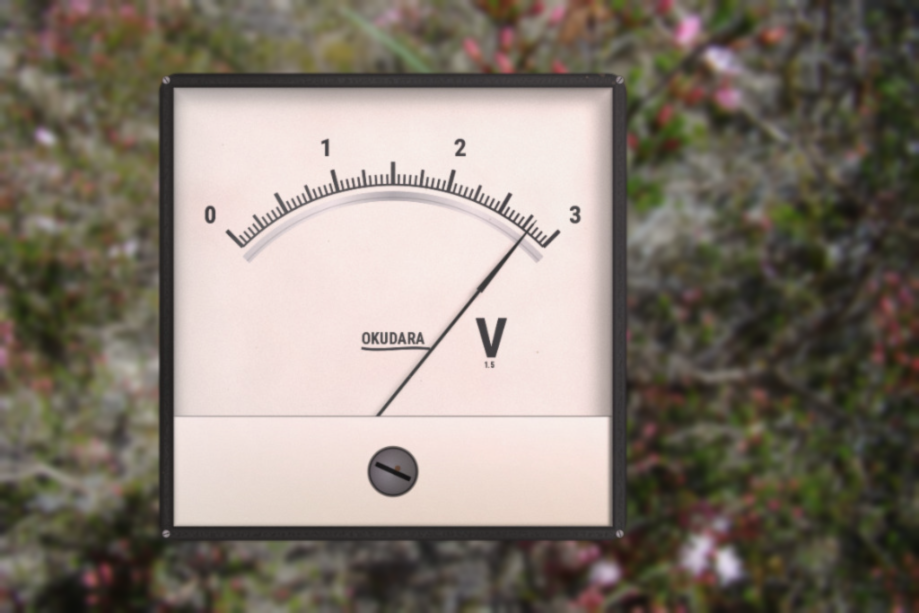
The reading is 2.8 V
